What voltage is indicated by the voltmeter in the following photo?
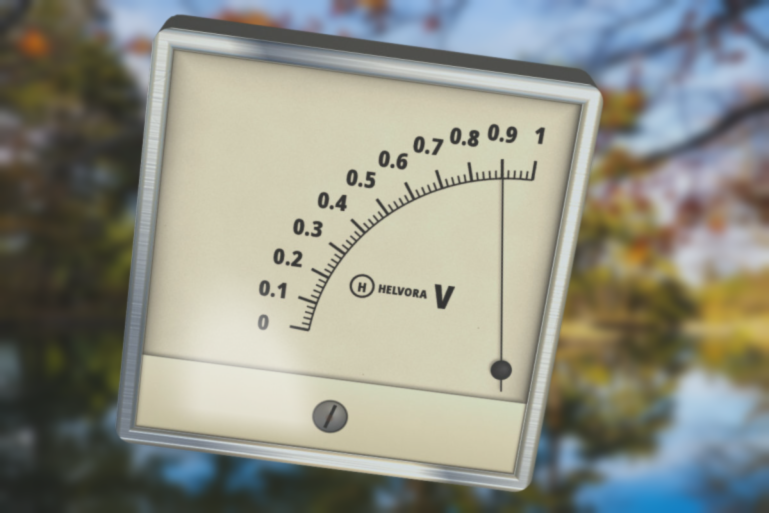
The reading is 0.9 V
